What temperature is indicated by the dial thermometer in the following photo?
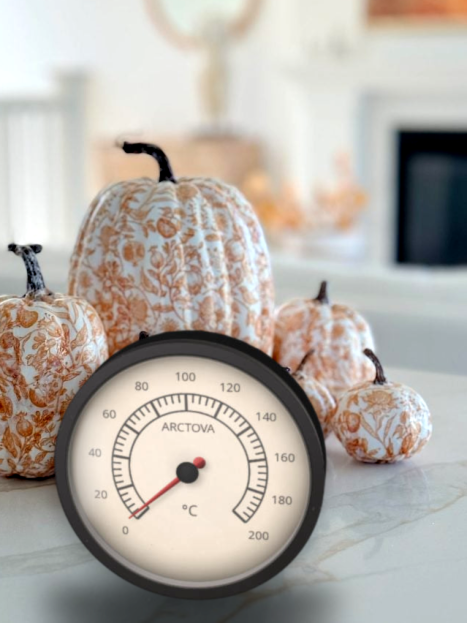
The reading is 4 °C
